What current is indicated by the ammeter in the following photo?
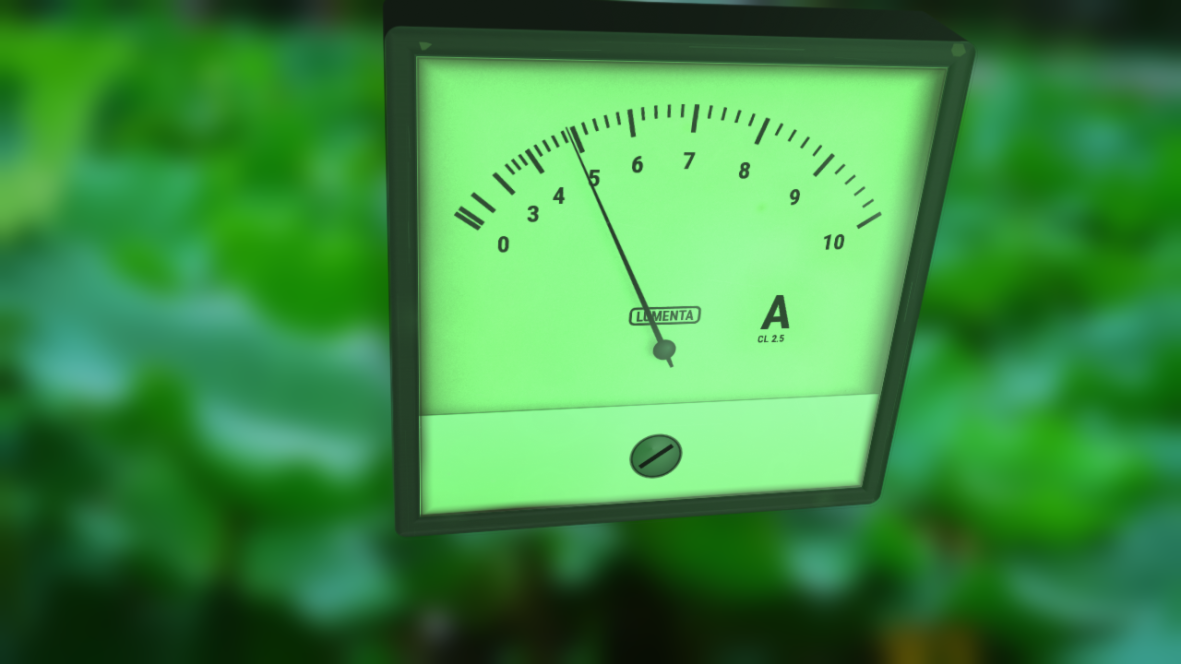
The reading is 4.9 A
